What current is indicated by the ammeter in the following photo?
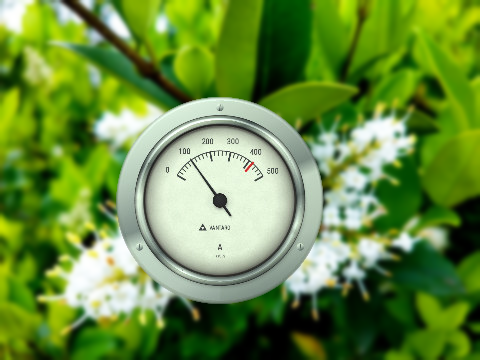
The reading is 100 A
